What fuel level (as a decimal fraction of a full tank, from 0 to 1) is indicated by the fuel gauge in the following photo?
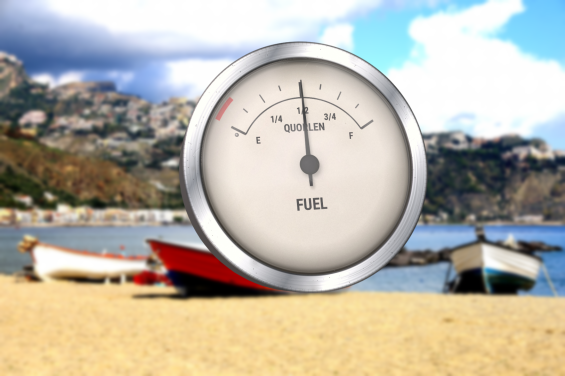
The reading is 0.5
